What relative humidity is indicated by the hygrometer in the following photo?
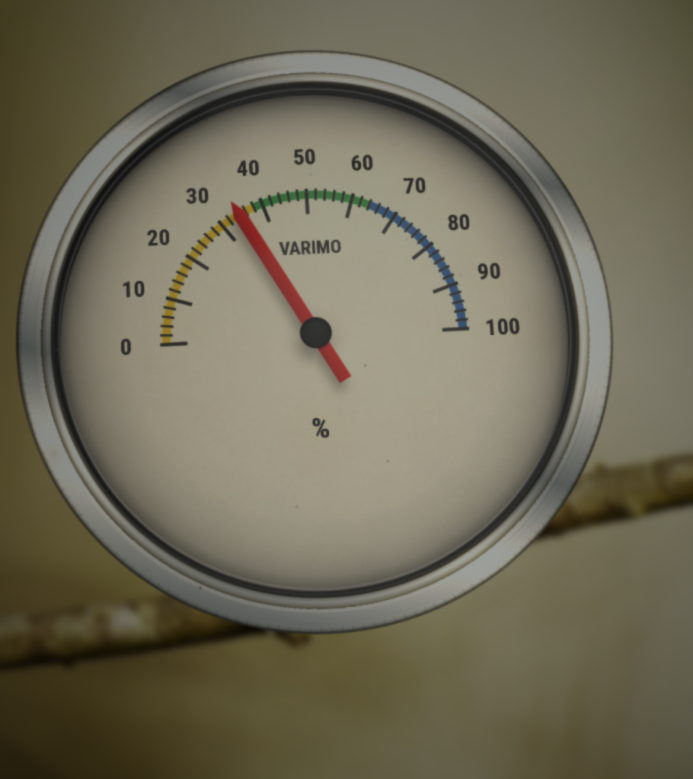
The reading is 34 %
